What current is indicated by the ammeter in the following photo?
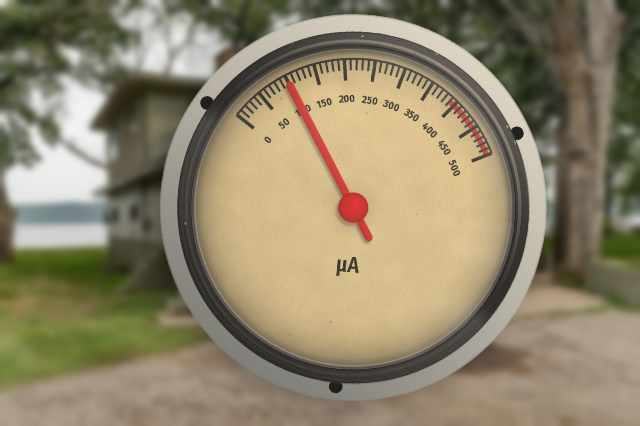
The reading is 100 µA
